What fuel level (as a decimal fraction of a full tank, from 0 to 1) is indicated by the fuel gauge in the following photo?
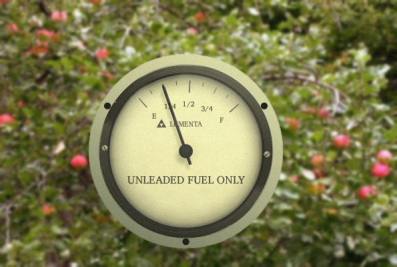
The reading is 0.25
